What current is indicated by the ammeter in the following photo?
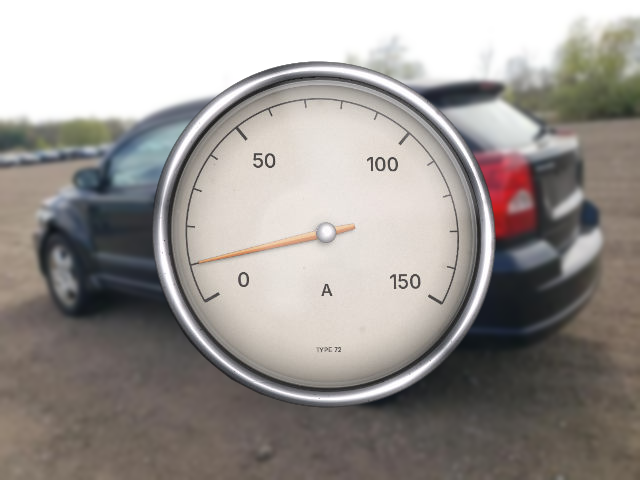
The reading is 10 A
